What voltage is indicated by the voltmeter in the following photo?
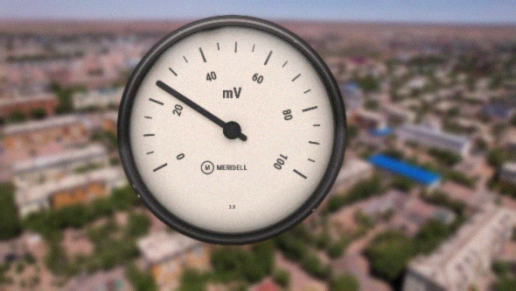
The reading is 25 mV
